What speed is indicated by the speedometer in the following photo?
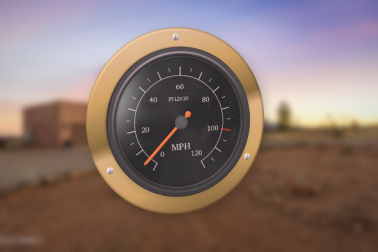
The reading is 5 mph
